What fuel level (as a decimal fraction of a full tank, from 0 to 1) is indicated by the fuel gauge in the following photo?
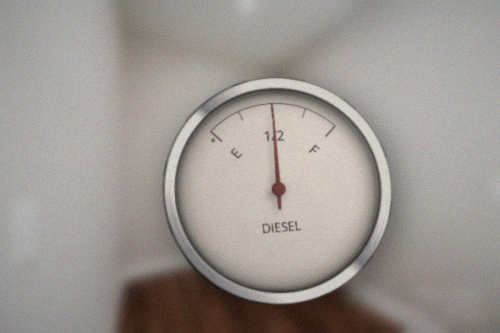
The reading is 0.5
